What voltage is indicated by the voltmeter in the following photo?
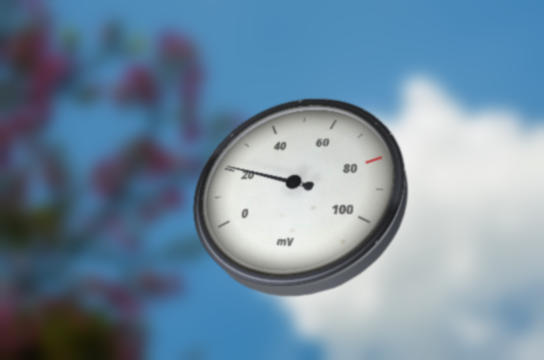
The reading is 20 mV
